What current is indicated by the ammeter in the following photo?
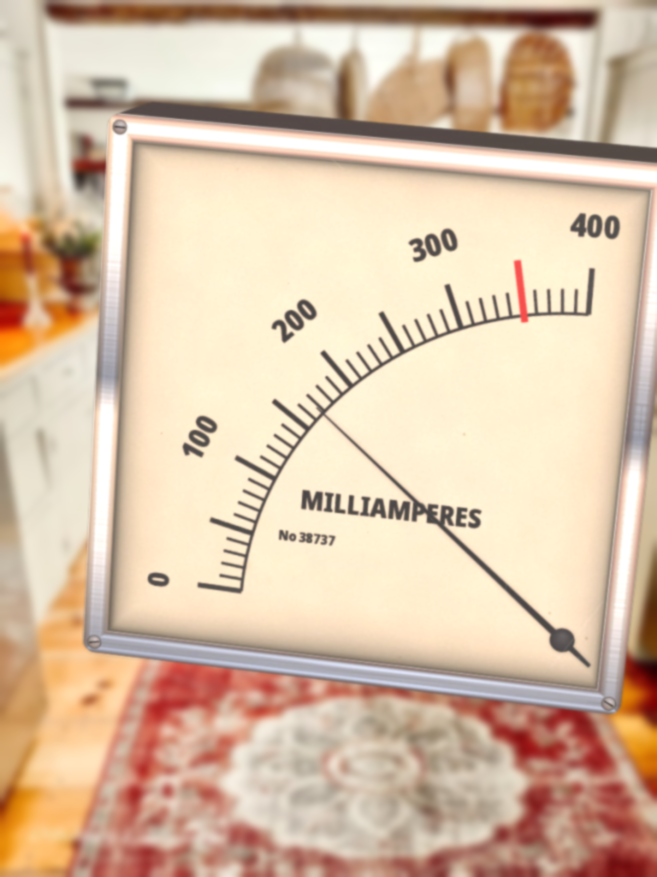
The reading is 170 mA
